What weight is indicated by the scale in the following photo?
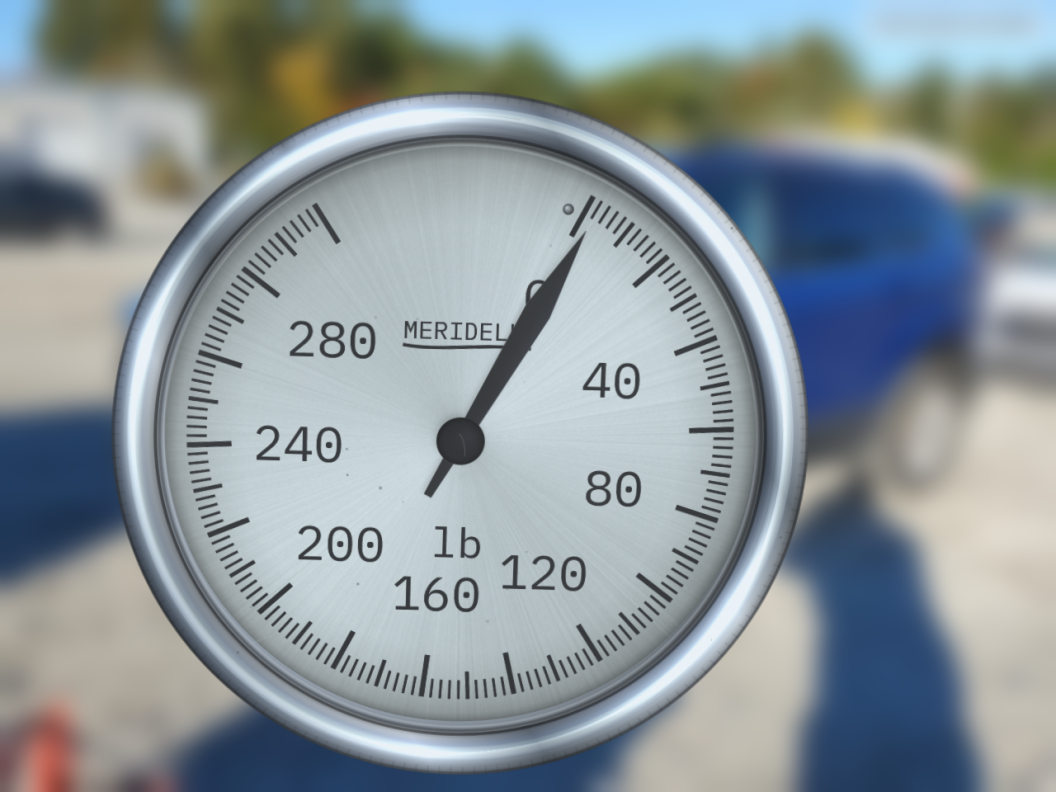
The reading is 2 lb
